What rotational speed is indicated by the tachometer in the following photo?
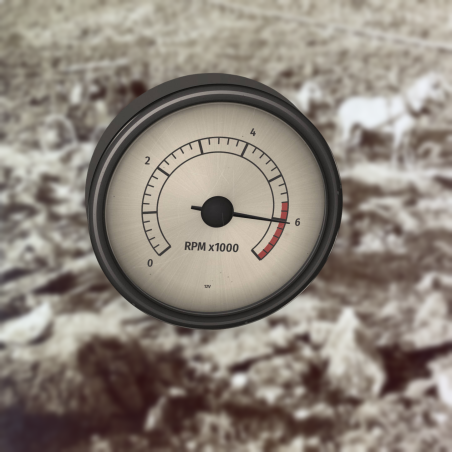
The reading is 6000 rpm
